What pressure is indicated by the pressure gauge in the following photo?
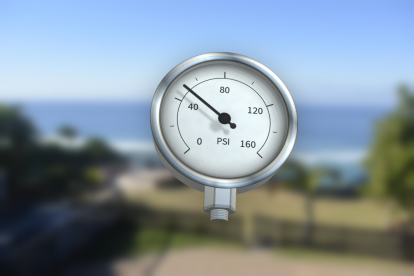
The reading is 50 psi
